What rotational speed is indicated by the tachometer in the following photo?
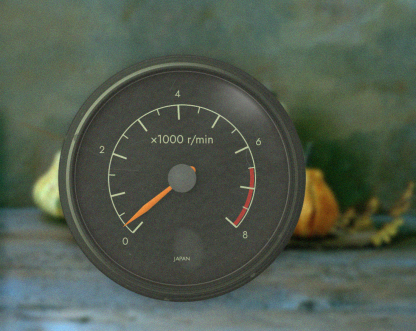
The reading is 250 rpm
